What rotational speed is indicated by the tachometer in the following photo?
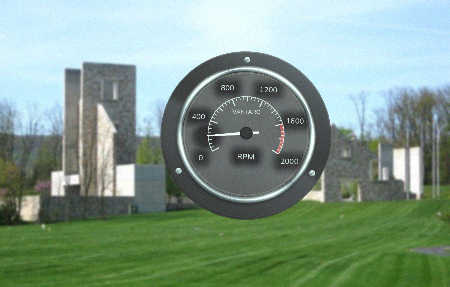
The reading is 200 rpm
